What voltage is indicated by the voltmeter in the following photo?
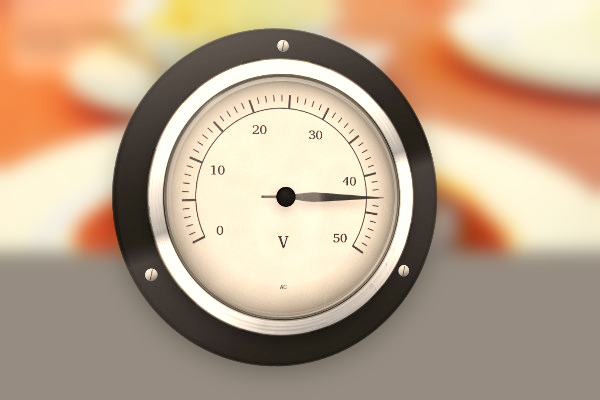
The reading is 43 V
